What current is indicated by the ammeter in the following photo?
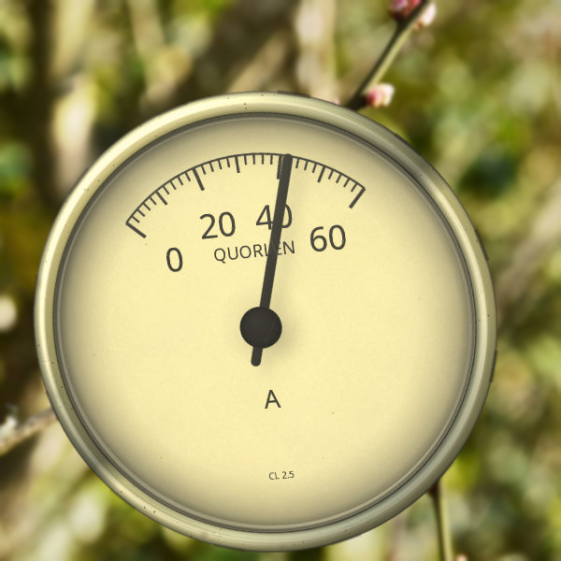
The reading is 42 A
